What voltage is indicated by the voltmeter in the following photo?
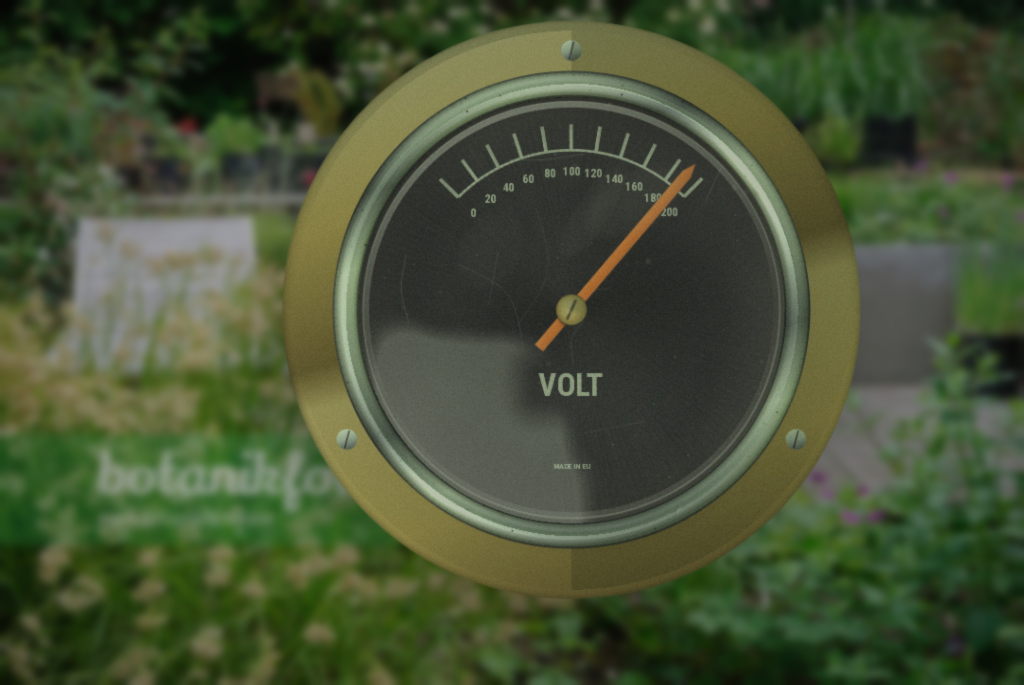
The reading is 190 V
